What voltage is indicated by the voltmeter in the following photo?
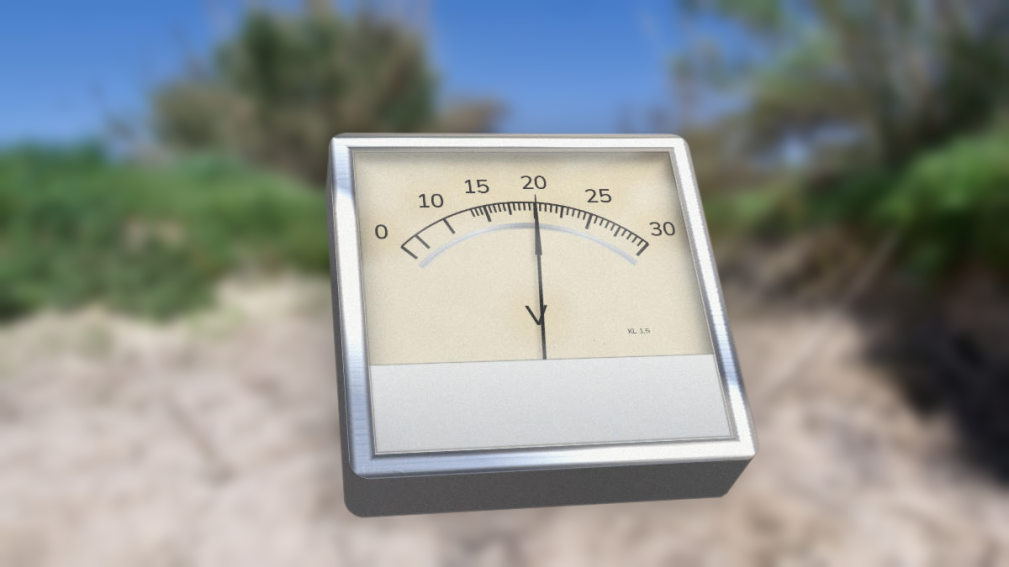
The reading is 20 V
